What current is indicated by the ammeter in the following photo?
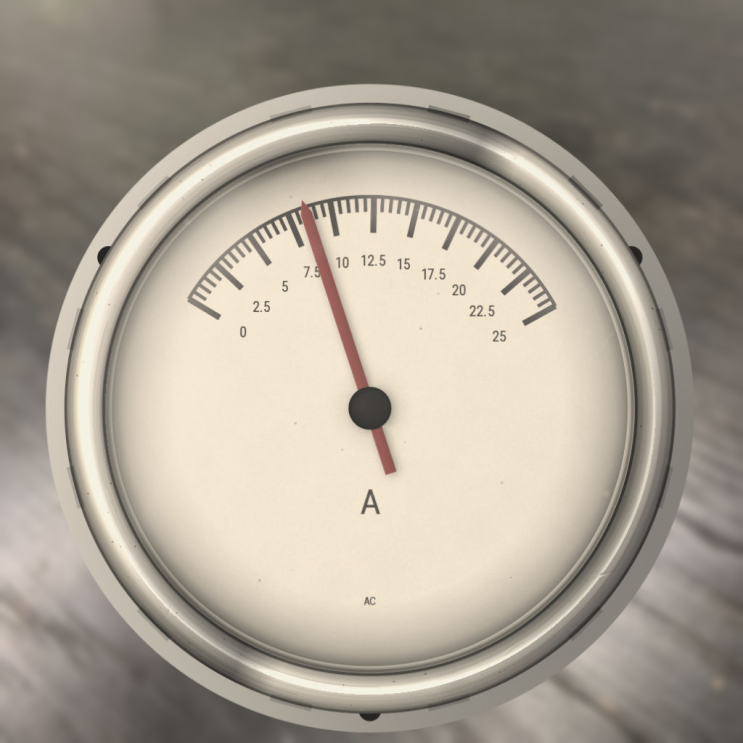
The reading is 8.5 A
